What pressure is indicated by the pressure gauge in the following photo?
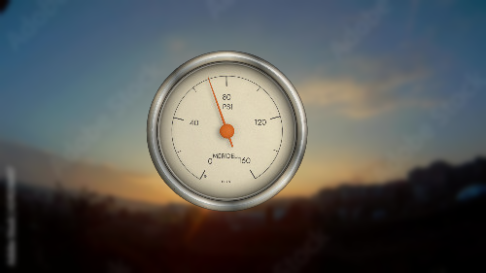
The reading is 70 psi
